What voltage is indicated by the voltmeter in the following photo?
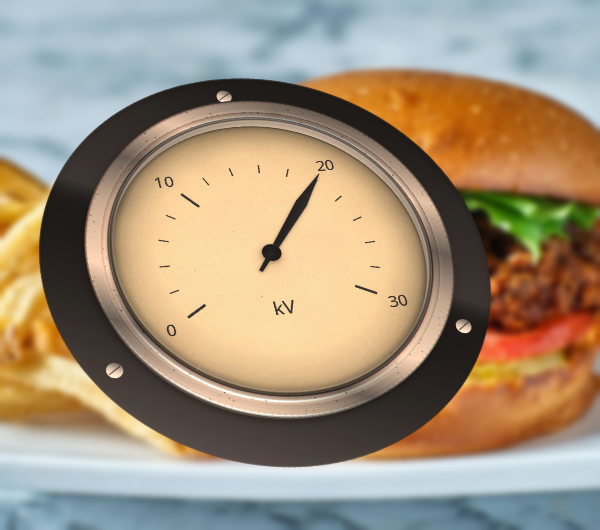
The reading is 20 kV
